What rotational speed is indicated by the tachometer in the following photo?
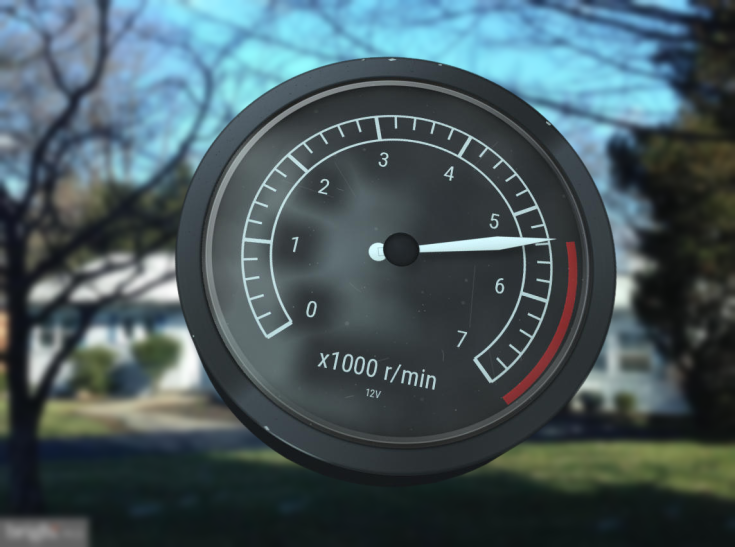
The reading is 5400 rpm
